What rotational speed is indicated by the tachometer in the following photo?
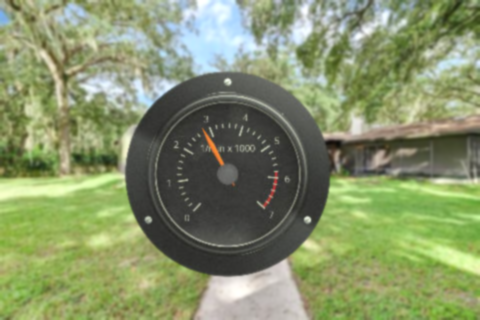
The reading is 2800 rpm
